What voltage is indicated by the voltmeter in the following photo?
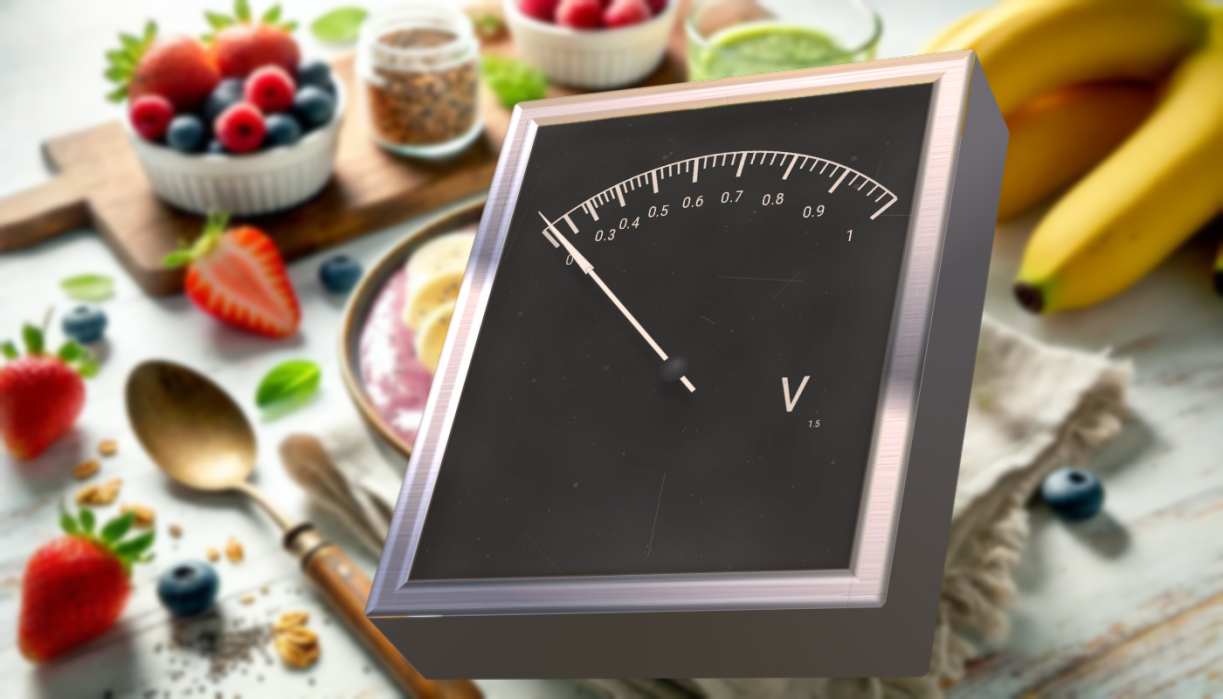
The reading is 0.1 V
